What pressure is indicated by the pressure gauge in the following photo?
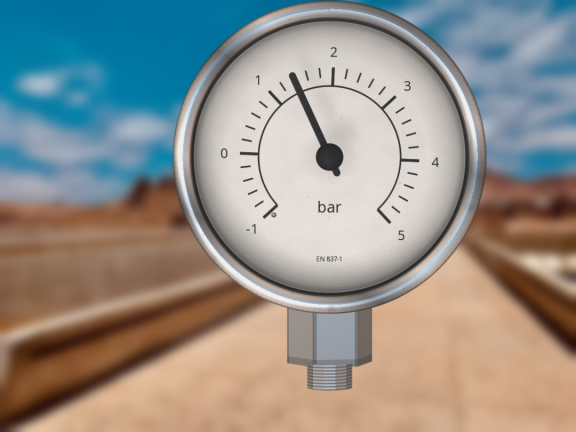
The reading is 1.4 bar
